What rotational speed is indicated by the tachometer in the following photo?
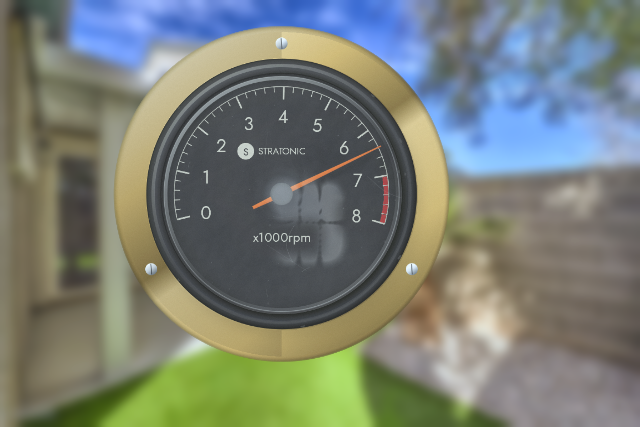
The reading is 6400 rpm
